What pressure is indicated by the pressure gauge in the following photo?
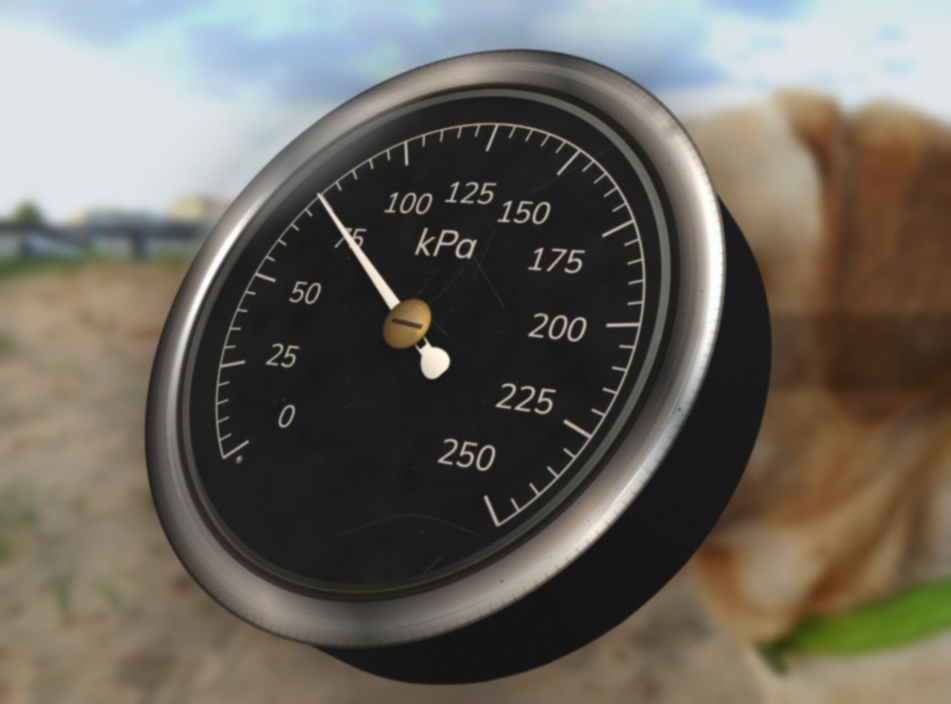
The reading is 75 kPa
